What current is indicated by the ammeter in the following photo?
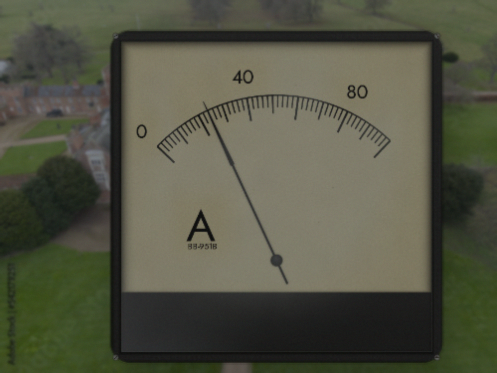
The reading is 24 A
